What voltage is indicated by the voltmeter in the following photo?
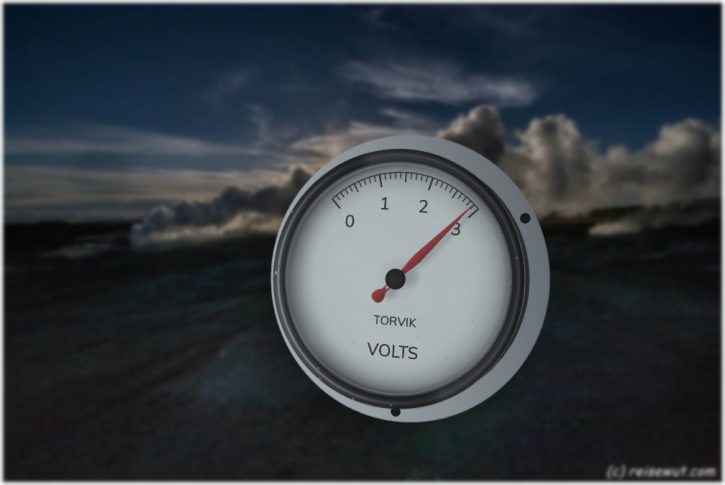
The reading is 2.9 V
